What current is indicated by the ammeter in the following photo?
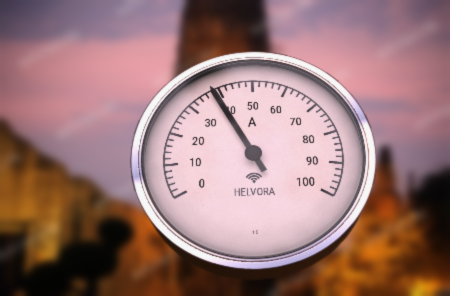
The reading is 38 A
